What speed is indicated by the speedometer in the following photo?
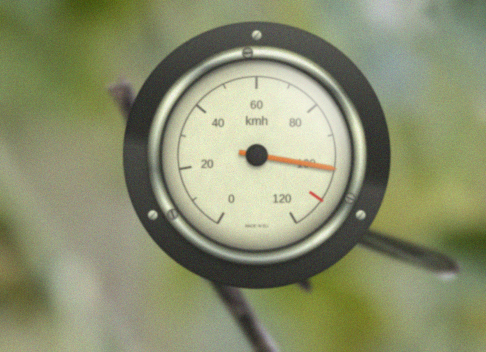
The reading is 100 km/h
